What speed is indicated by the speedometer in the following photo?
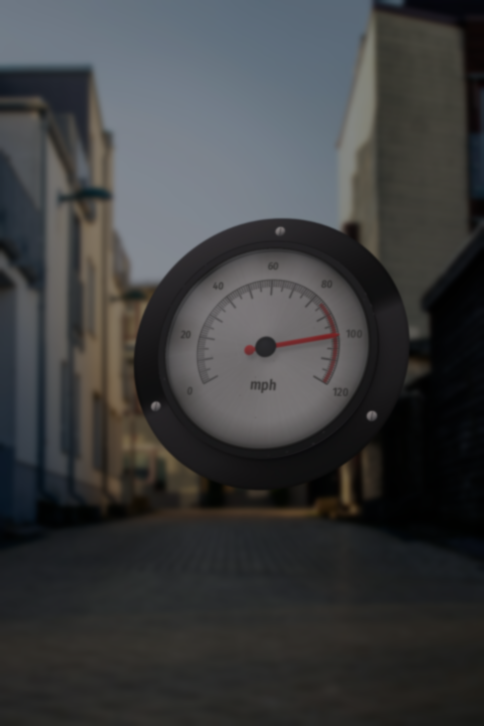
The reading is 100 mph
